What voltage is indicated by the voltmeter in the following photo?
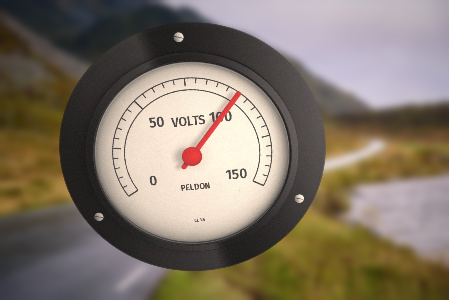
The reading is 100 V
